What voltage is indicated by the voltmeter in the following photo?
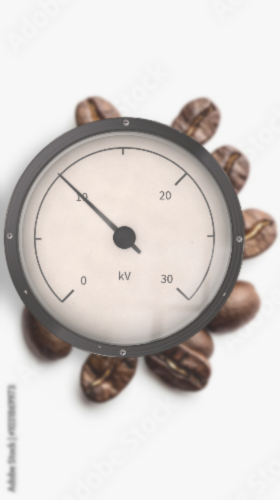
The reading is 10 kV
